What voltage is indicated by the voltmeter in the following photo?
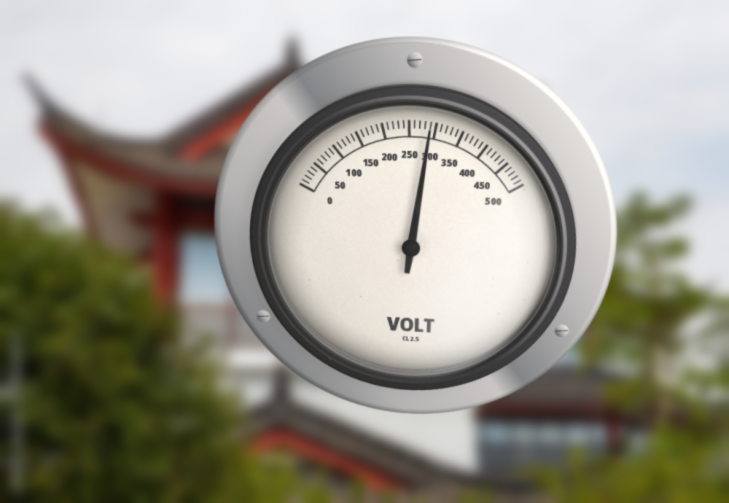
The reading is 290 V
